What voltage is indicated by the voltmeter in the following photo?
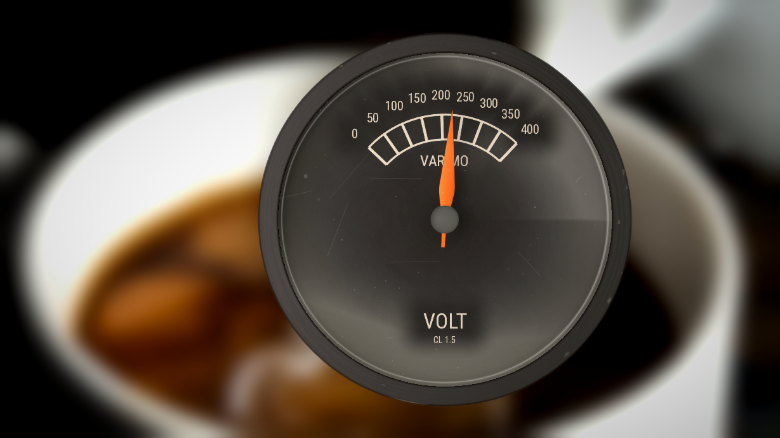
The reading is 225 V
